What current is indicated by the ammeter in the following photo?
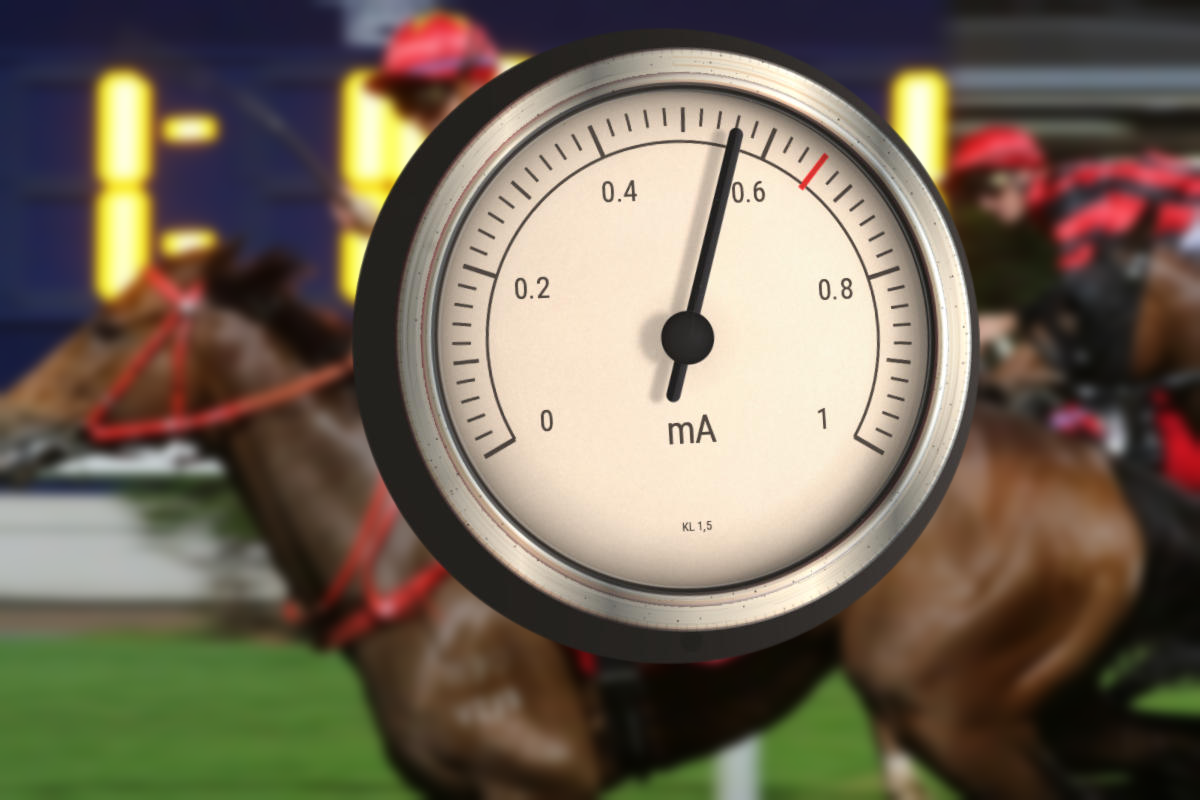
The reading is 0.56 mA
